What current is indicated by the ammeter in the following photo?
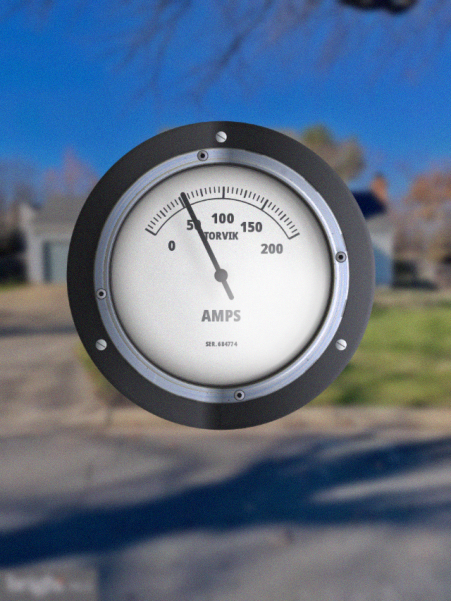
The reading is 55 A
